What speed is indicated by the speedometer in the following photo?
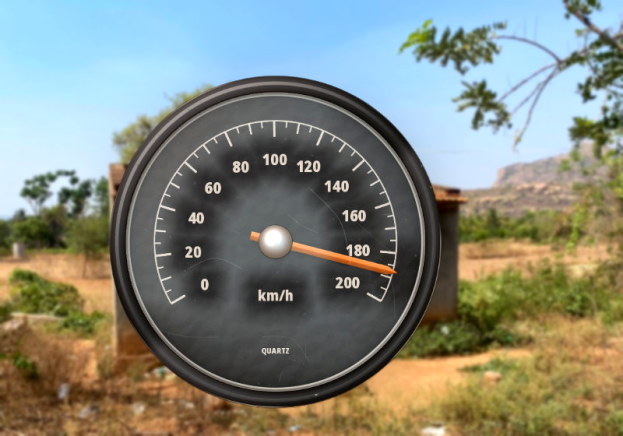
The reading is 187.5 km/h
